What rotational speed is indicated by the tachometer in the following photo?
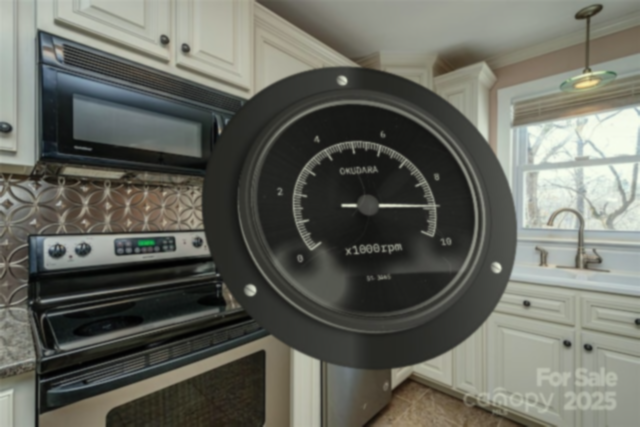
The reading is 9000 rpm
